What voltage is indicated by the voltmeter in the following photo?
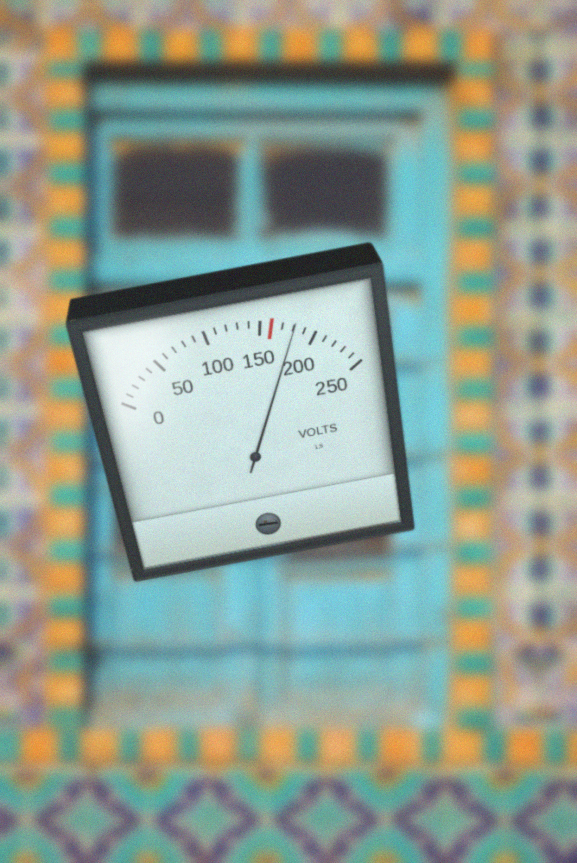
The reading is 180 V
